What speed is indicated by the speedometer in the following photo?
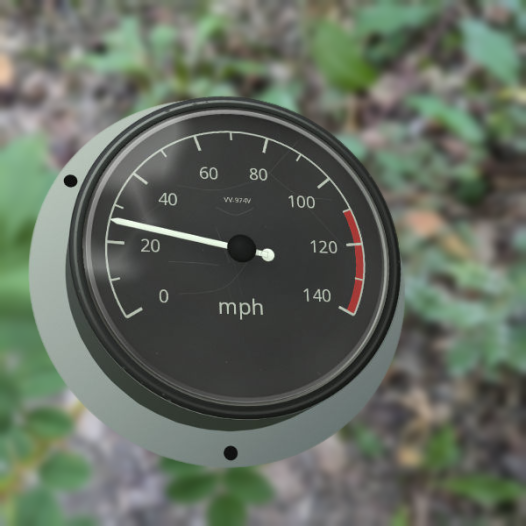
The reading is 25 mph
